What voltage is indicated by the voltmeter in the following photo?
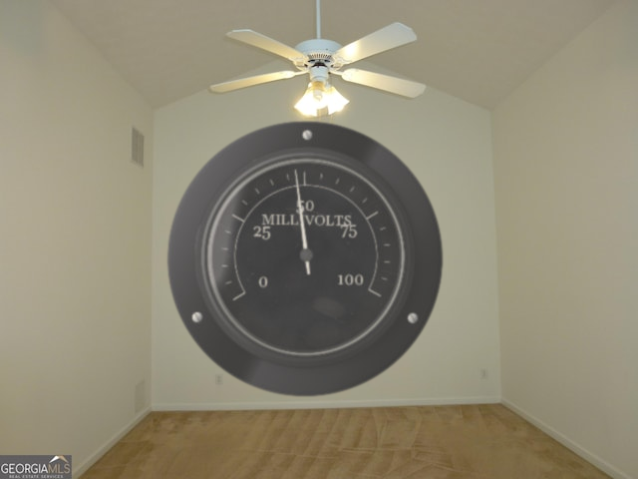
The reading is 47.5 mV
